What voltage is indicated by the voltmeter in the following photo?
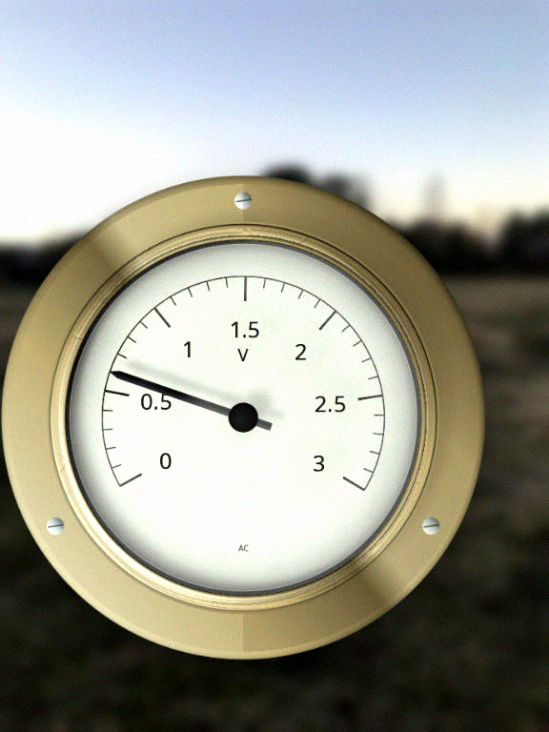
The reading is 0.6 V
